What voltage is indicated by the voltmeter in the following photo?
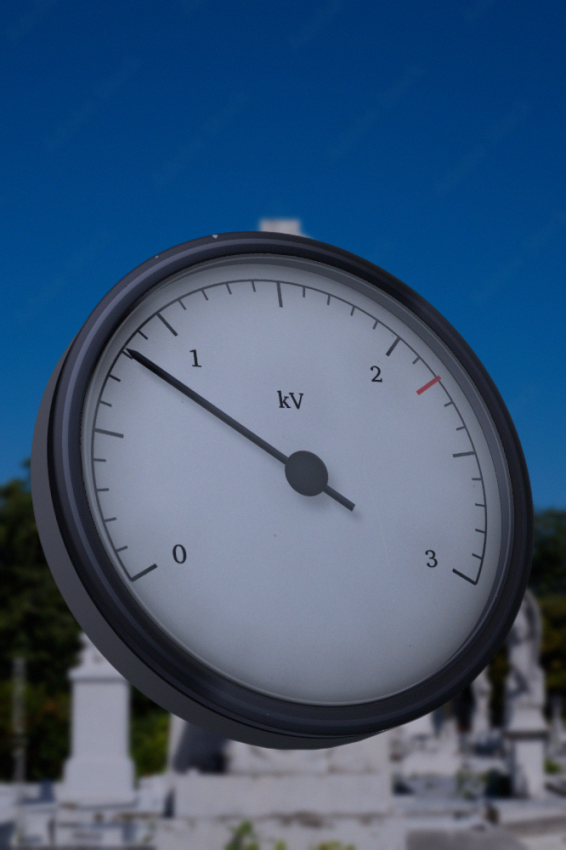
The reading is 0.8 kV
